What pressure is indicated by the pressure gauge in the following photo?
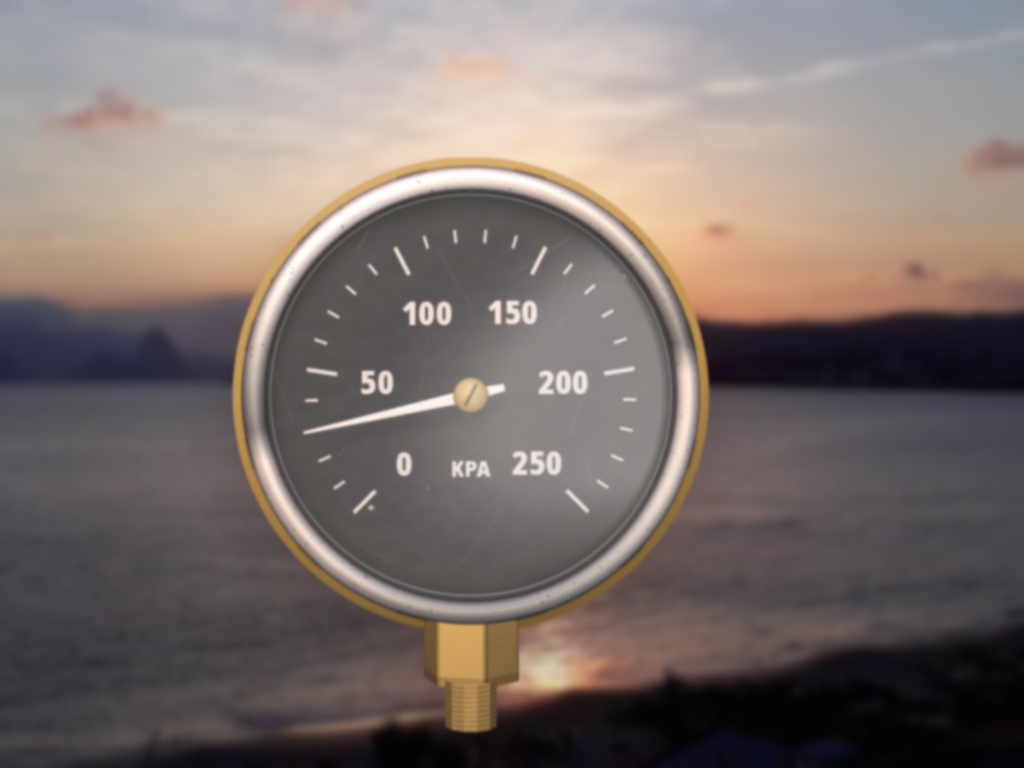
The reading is 30 kPa
